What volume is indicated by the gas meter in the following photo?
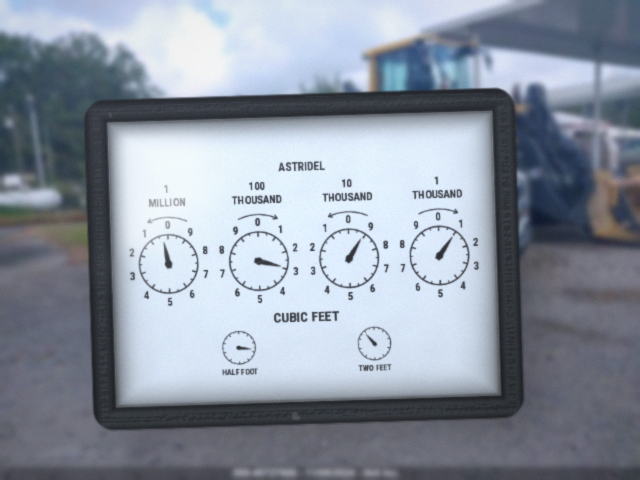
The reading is 29100 ft³
